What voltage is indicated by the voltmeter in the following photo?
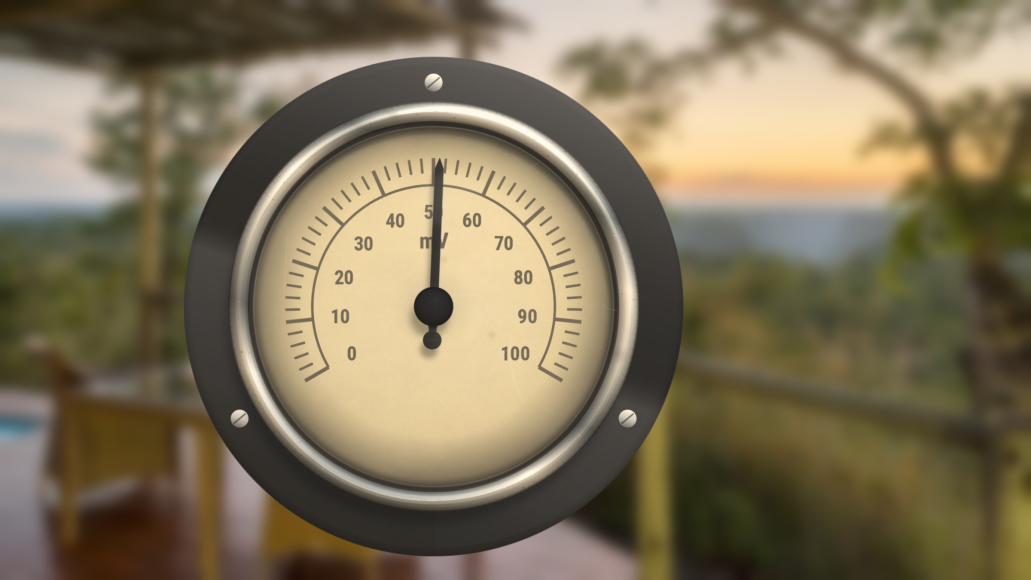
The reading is 51 mV
